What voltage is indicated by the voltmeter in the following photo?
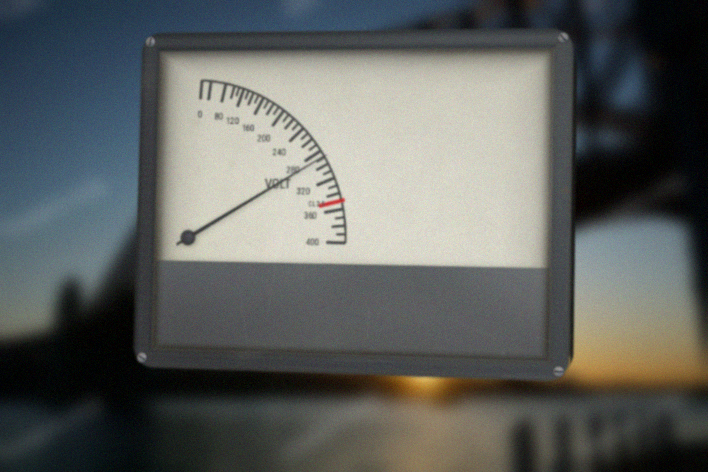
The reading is 290 V
